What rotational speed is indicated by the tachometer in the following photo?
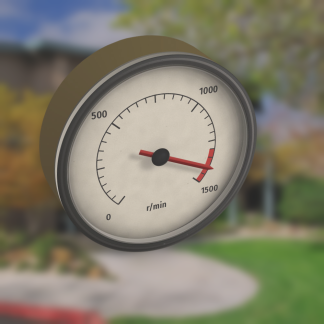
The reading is 1400 rpm
